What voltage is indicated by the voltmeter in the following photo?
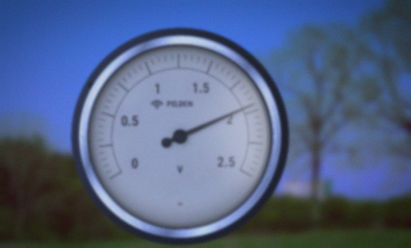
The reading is 1.95 V
